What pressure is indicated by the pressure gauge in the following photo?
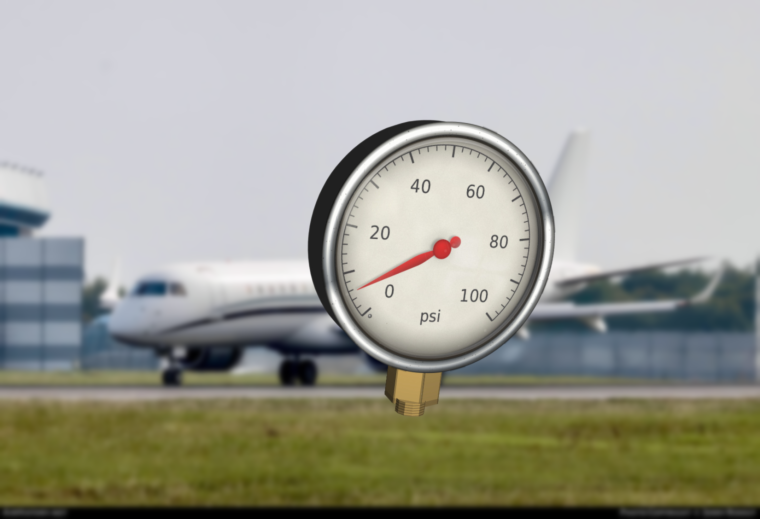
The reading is 6 psi
